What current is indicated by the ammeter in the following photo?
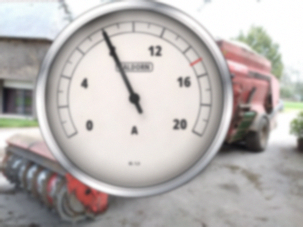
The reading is 8 A
